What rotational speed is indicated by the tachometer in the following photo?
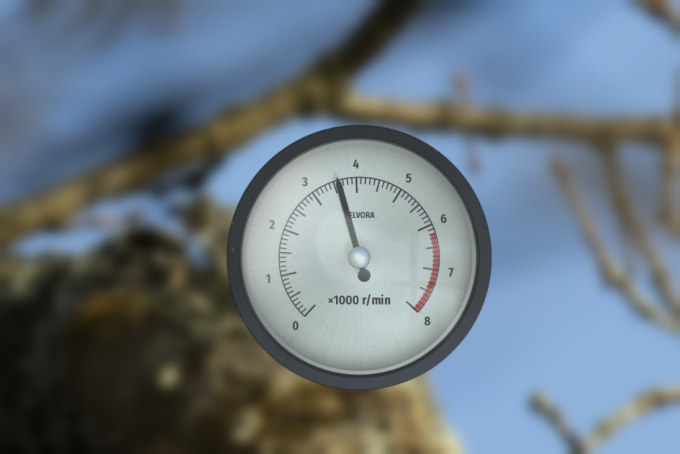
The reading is 3600 rpm
